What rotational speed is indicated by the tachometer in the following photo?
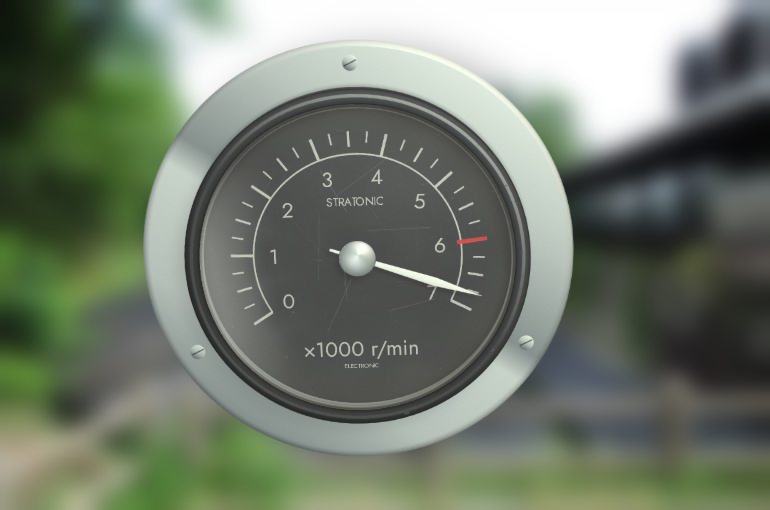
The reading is 6750 rpm
